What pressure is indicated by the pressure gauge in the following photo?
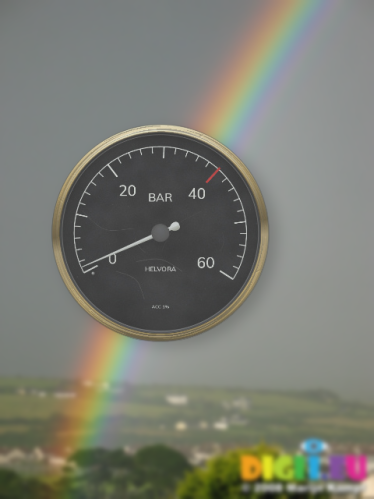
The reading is 1 bar
